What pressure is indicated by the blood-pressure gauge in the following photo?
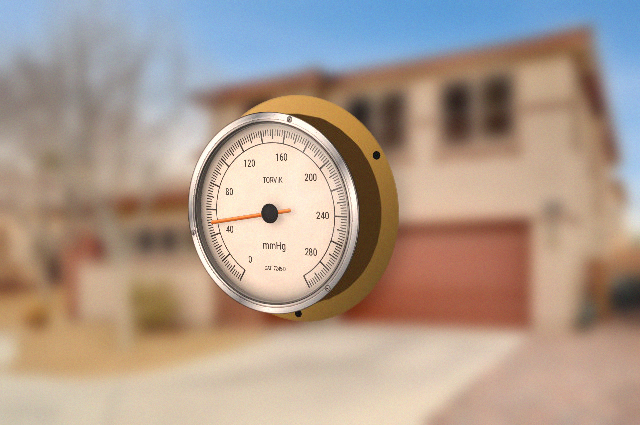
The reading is 50 mmHg
